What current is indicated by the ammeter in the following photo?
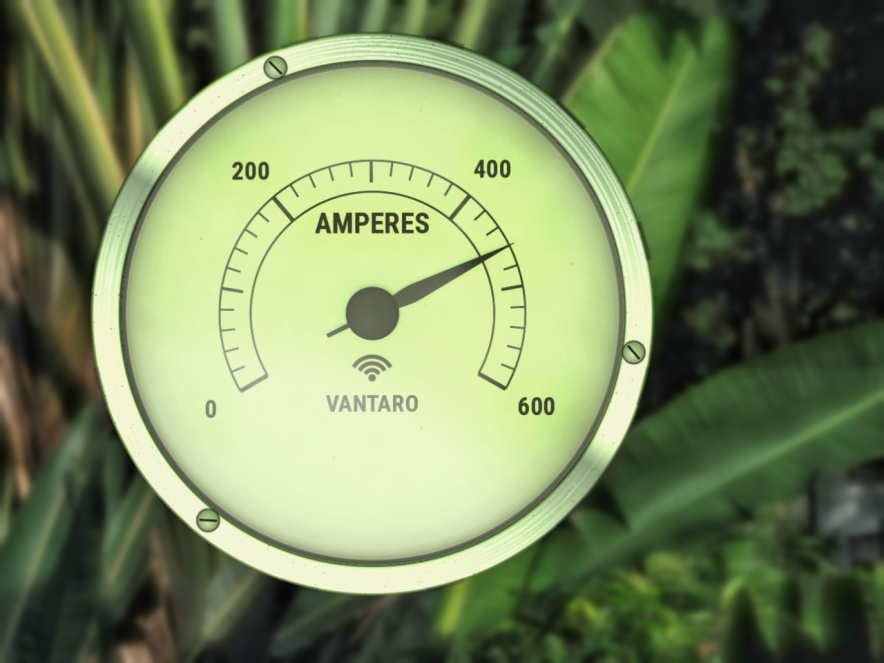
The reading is 460 A
